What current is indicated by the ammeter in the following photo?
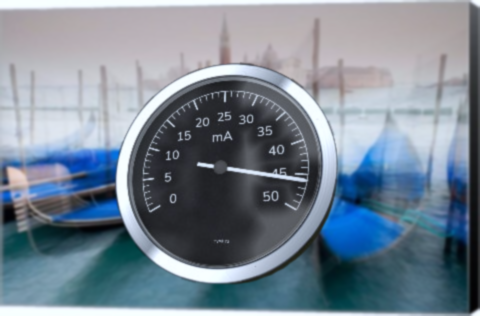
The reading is 46 mA
